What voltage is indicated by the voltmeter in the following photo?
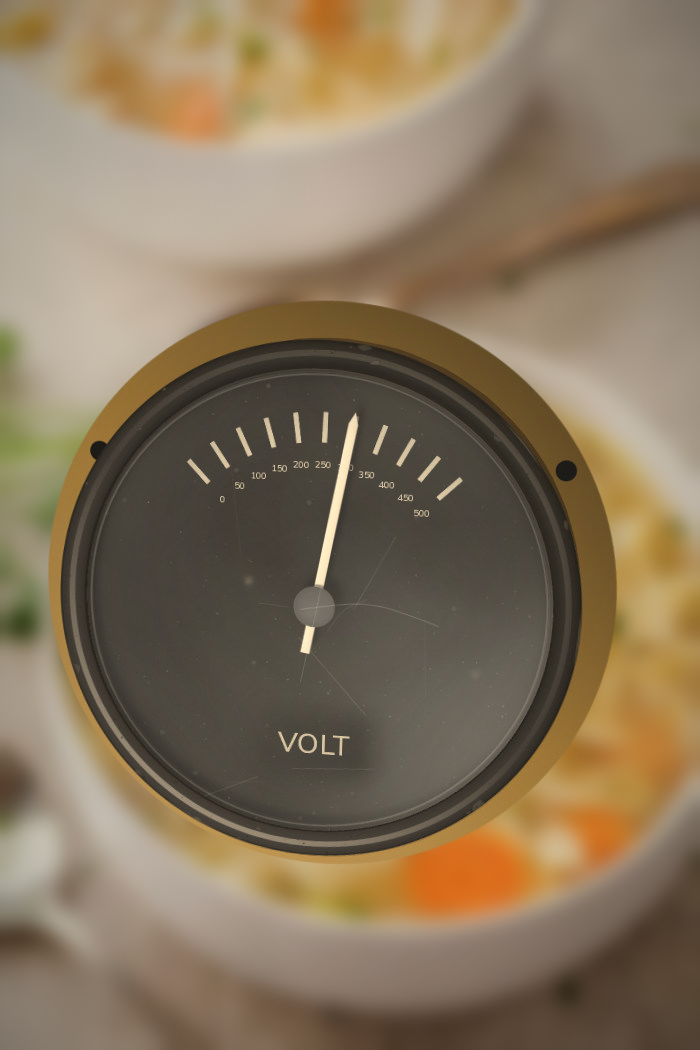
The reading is 300 V
